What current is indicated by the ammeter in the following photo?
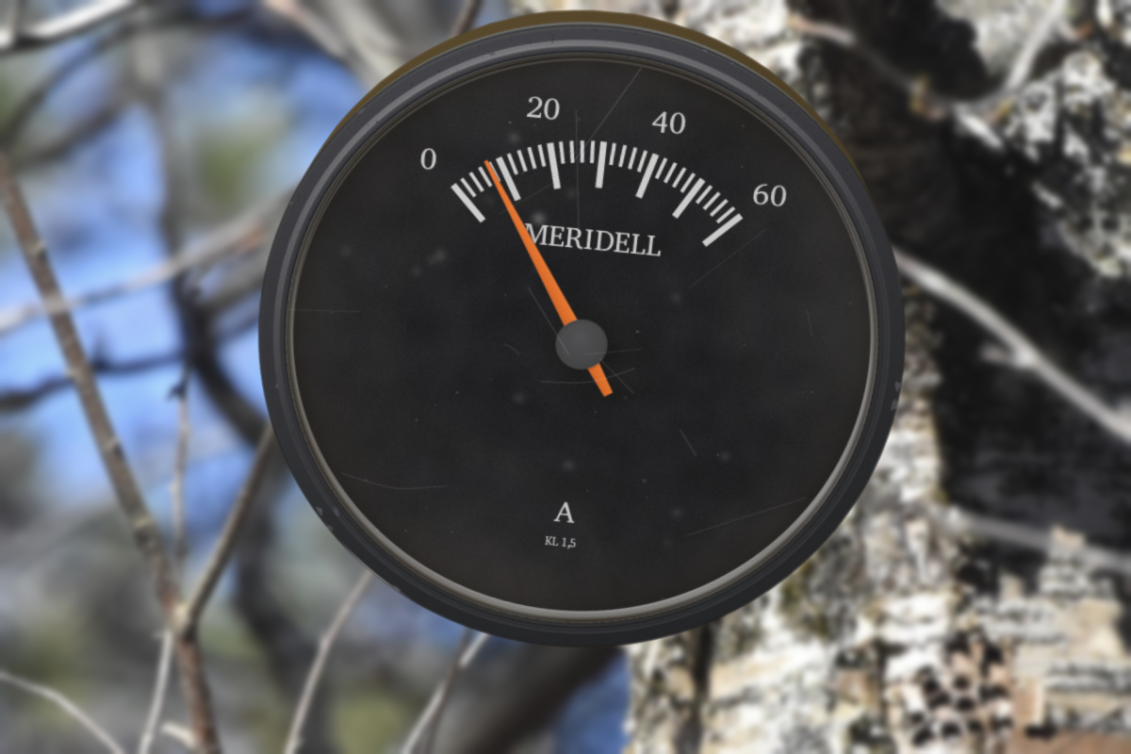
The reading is 8 A
